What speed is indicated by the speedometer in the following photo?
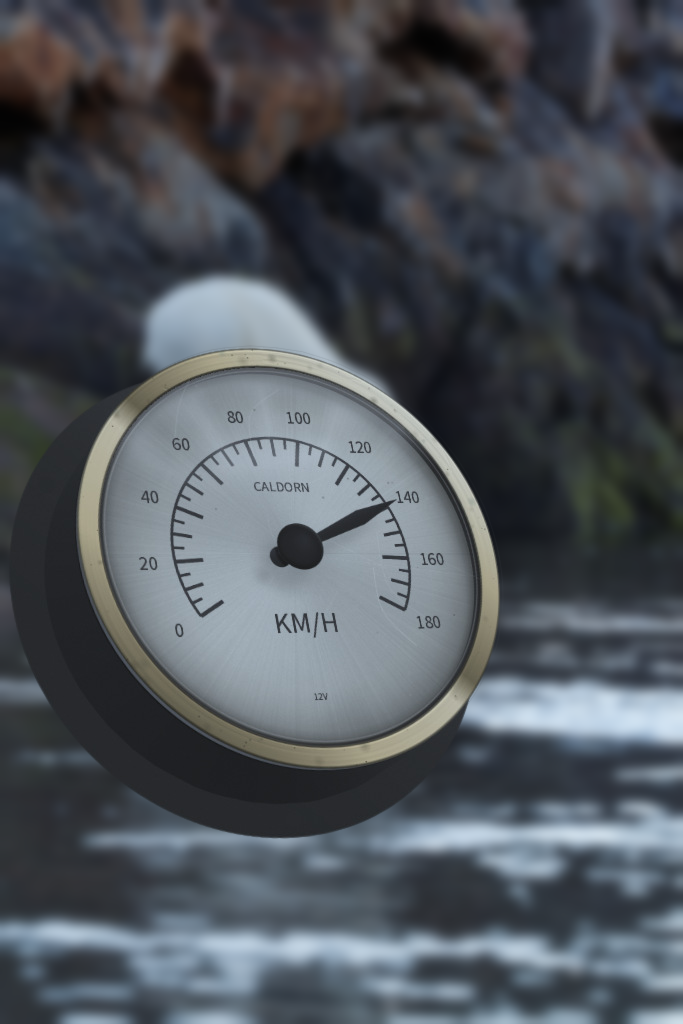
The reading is 140 km/h
